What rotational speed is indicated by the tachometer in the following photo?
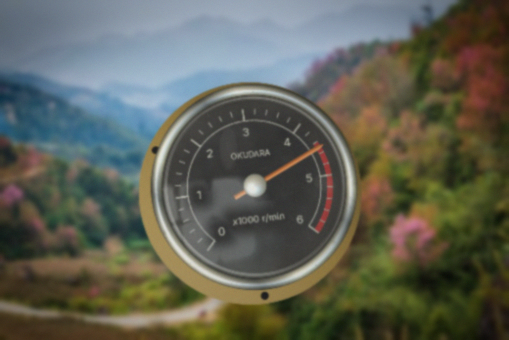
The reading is 4500 rpm
